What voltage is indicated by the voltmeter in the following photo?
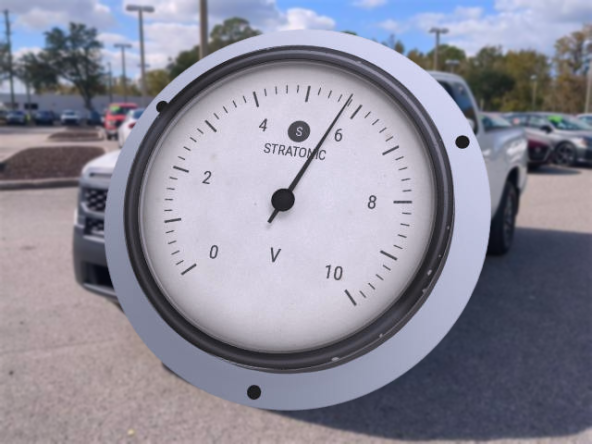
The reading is 5.8 V
